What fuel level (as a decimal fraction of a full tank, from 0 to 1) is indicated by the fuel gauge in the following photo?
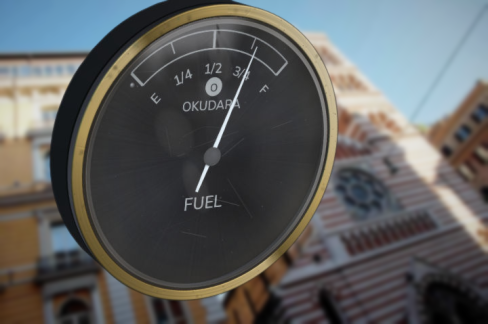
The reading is 0.75
